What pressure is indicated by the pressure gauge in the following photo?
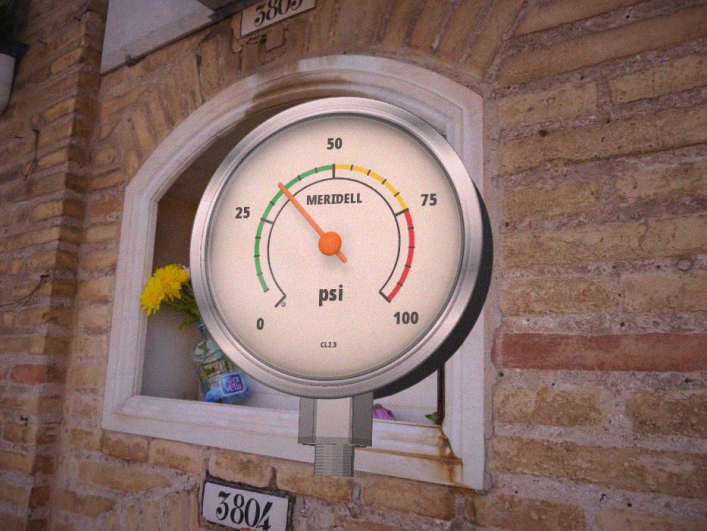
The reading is 35 psi
